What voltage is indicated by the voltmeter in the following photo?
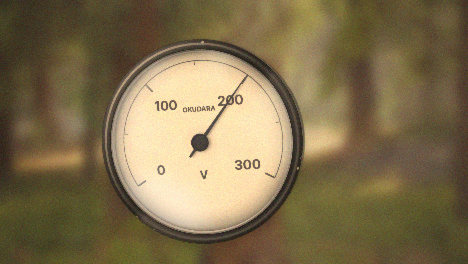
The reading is 200 V
